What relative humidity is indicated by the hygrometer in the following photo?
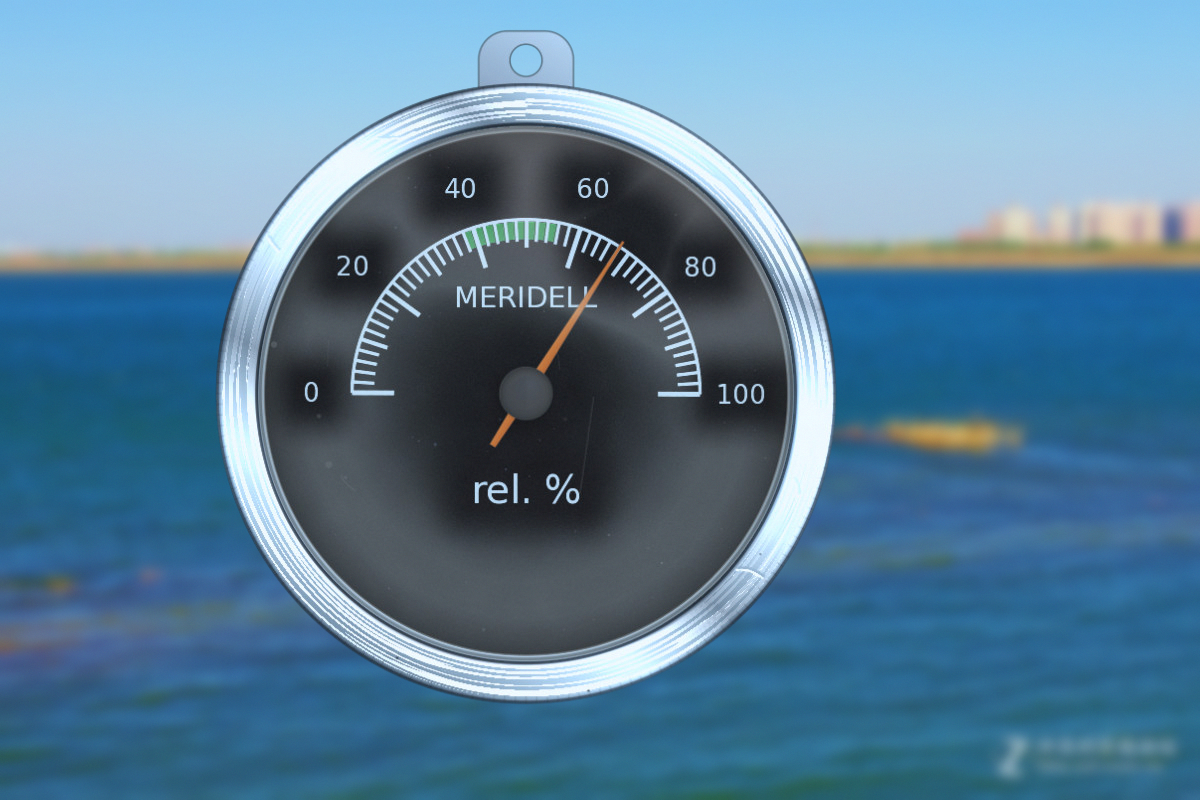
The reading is 68 %
